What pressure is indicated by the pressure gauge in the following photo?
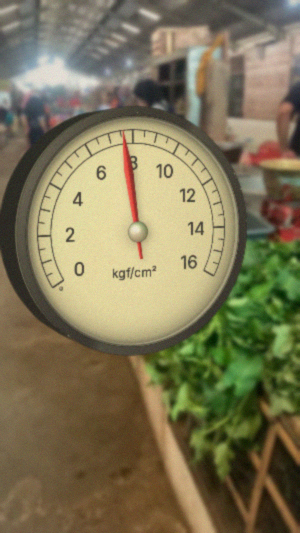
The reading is 7.5 kg/cm²
